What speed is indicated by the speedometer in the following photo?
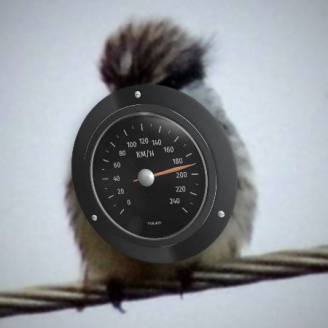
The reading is 190 km/h
